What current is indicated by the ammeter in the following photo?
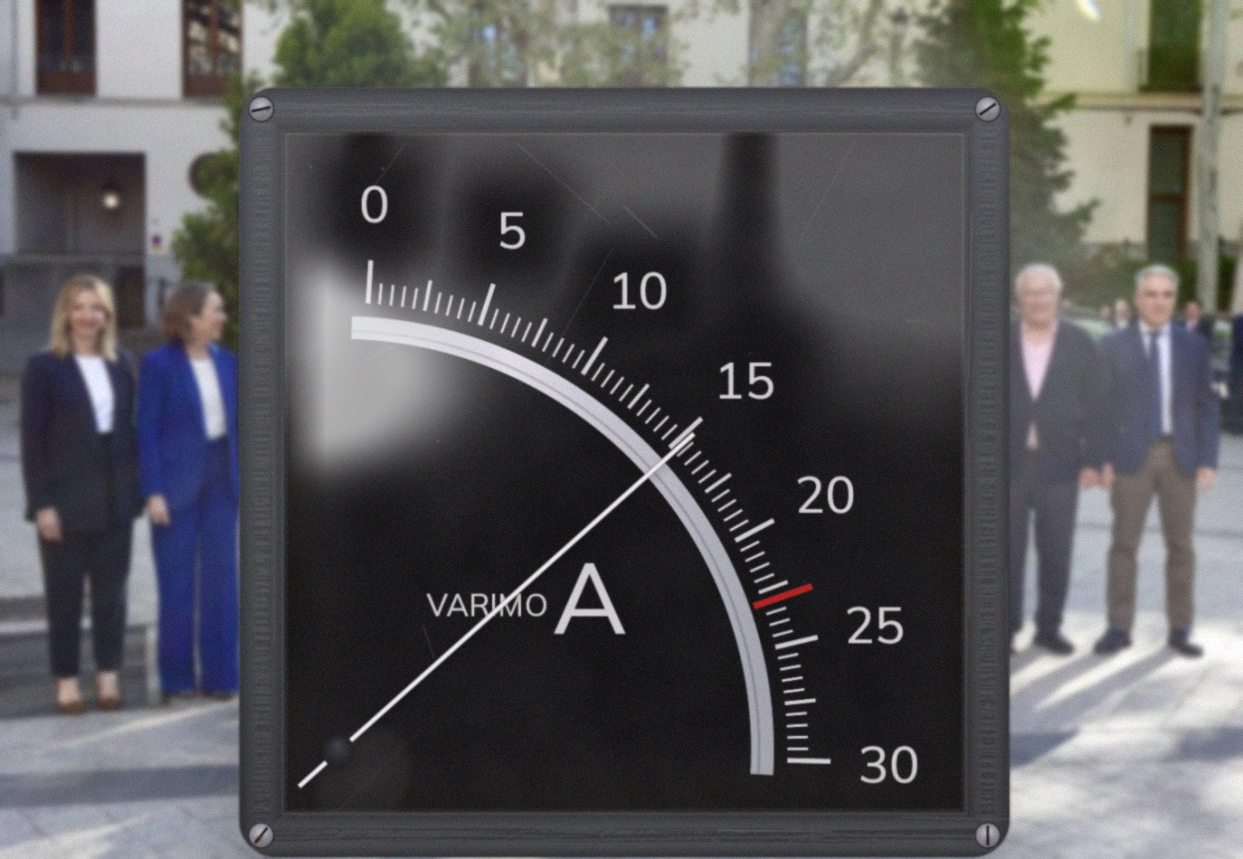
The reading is 15.25 A
